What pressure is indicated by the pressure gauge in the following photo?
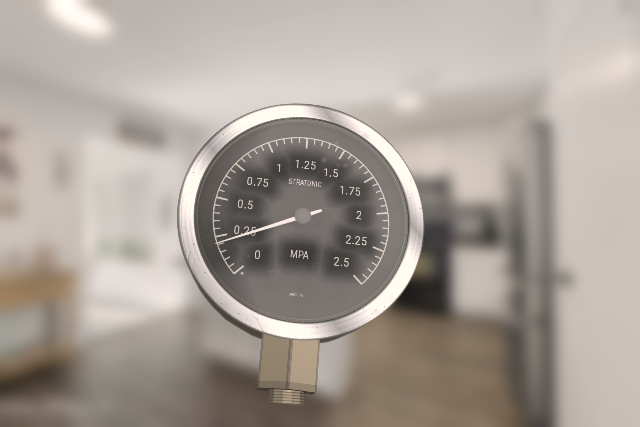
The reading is 0.2 MPa
